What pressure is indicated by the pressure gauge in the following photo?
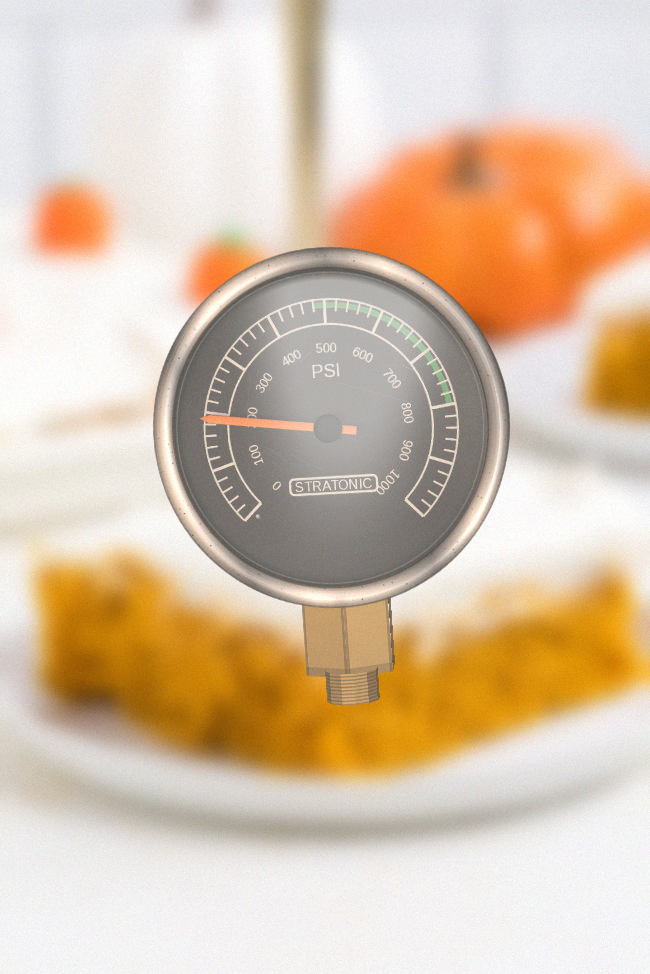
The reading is 190 psi
